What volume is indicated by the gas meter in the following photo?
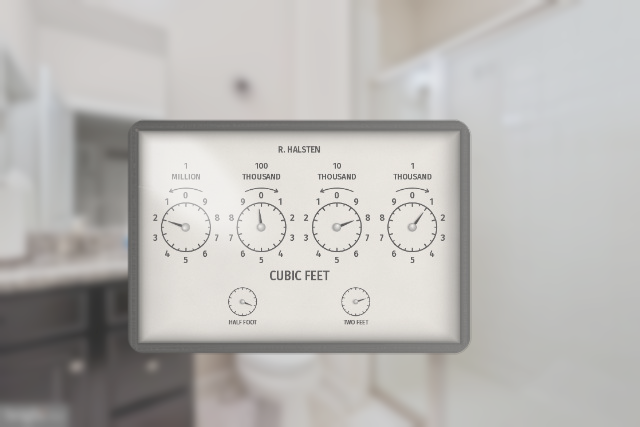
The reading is 198100 ft³
